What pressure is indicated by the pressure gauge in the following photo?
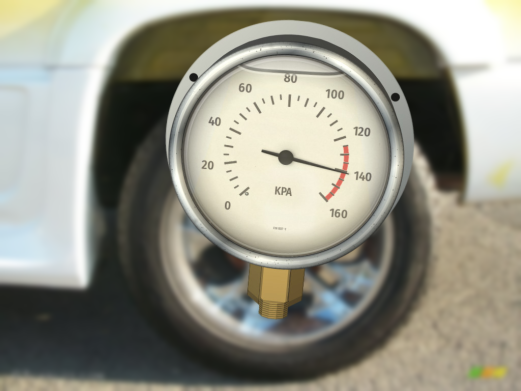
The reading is 140 kPa
